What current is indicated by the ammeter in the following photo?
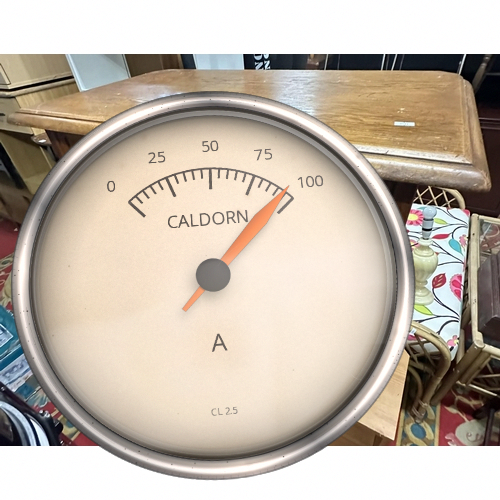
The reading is 95 A
